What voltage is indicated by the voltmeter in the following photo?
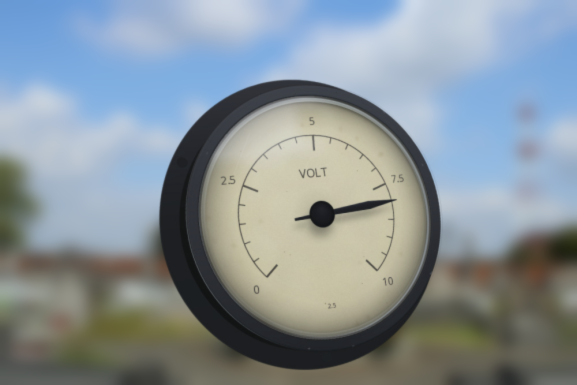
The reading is 8 V
